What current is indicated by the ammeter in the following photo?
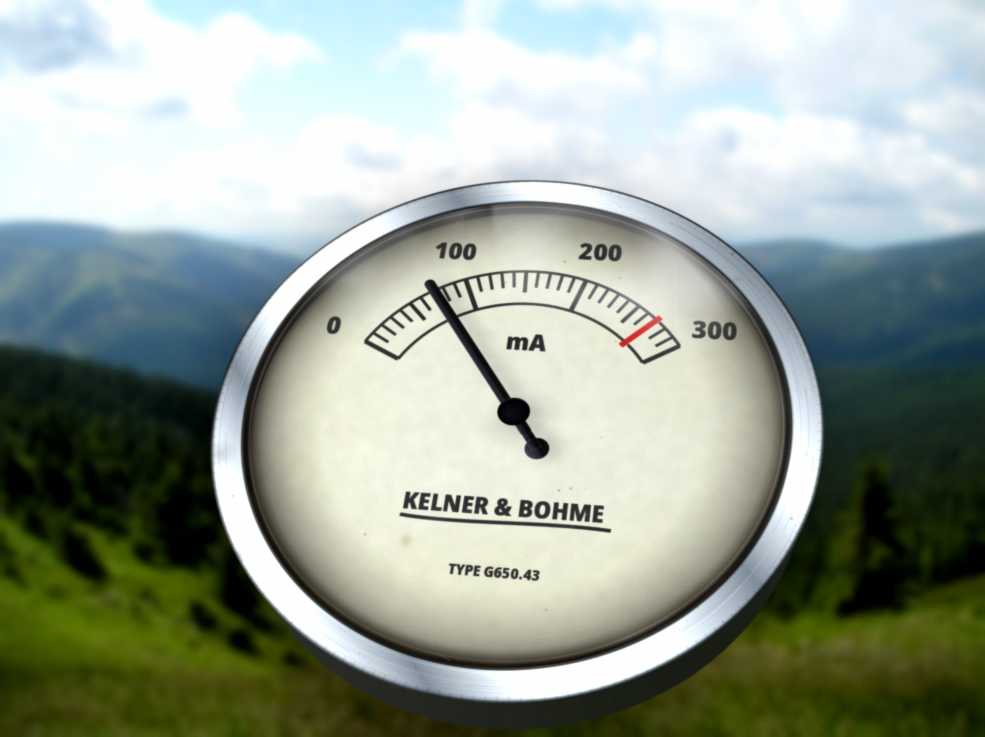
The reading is 70 mA
